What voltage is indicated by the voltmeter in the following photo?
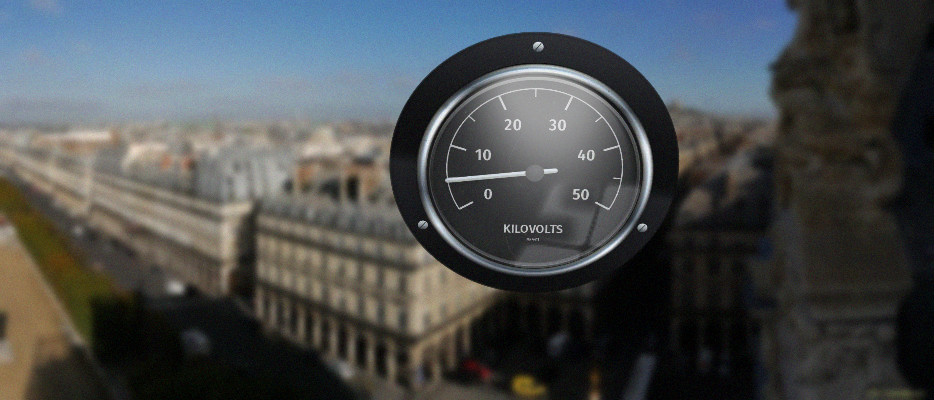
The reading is 5 kV
